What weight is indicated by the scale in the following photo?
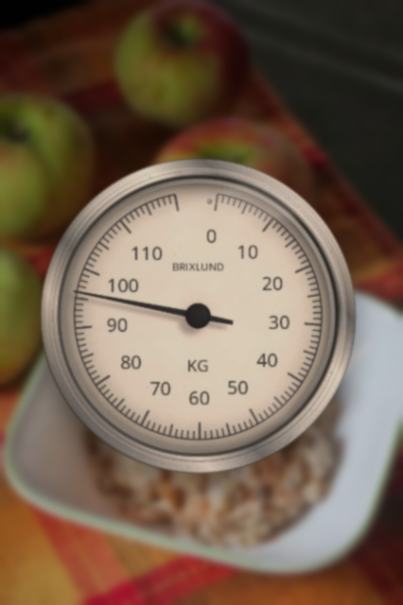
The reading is 96 kg
